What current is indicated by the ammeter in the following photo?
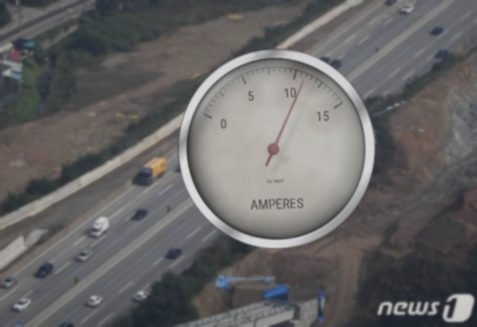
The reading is 11 A
